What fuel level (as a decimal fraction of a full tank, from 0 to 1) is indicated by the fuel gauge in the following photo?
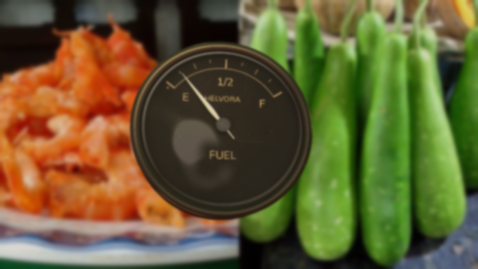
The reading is 0.125
